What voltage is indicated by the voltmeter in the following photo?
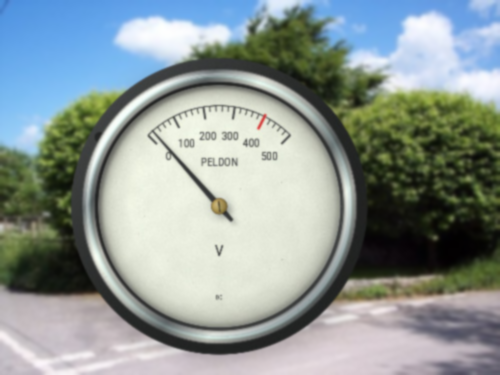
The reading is 20 V
